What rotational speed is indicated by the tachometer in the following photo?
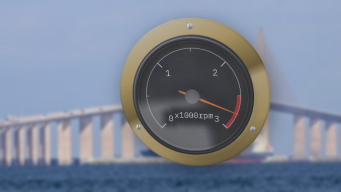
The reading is 2750 rpm
